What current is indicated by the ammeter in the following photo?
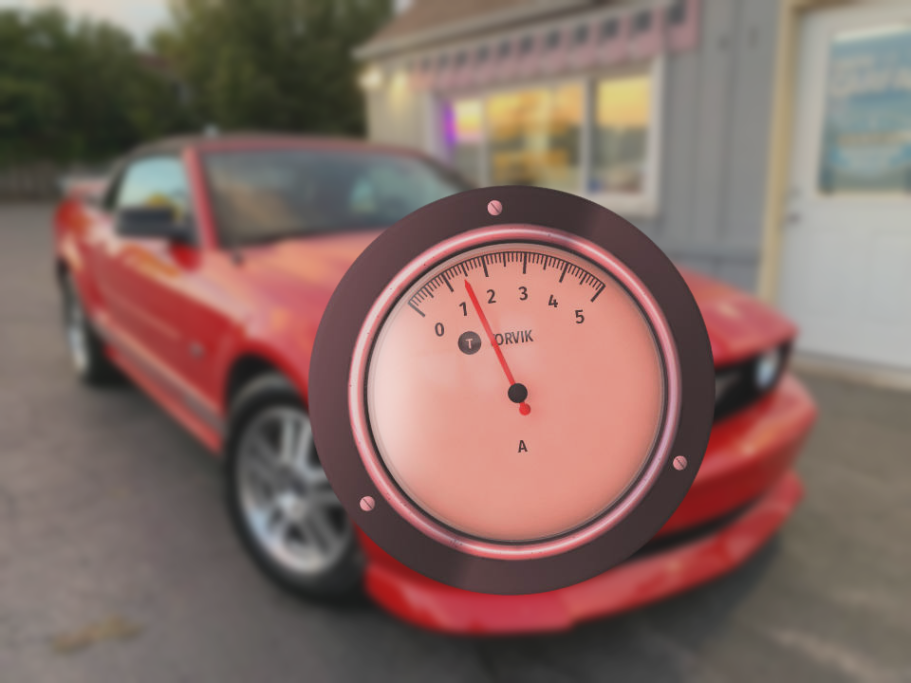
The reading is 1.4 A
